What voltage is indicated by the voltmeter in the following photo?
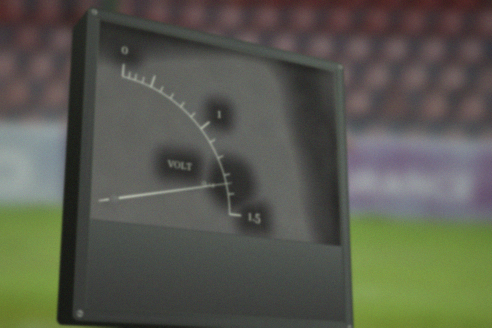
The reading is 1.35 V
